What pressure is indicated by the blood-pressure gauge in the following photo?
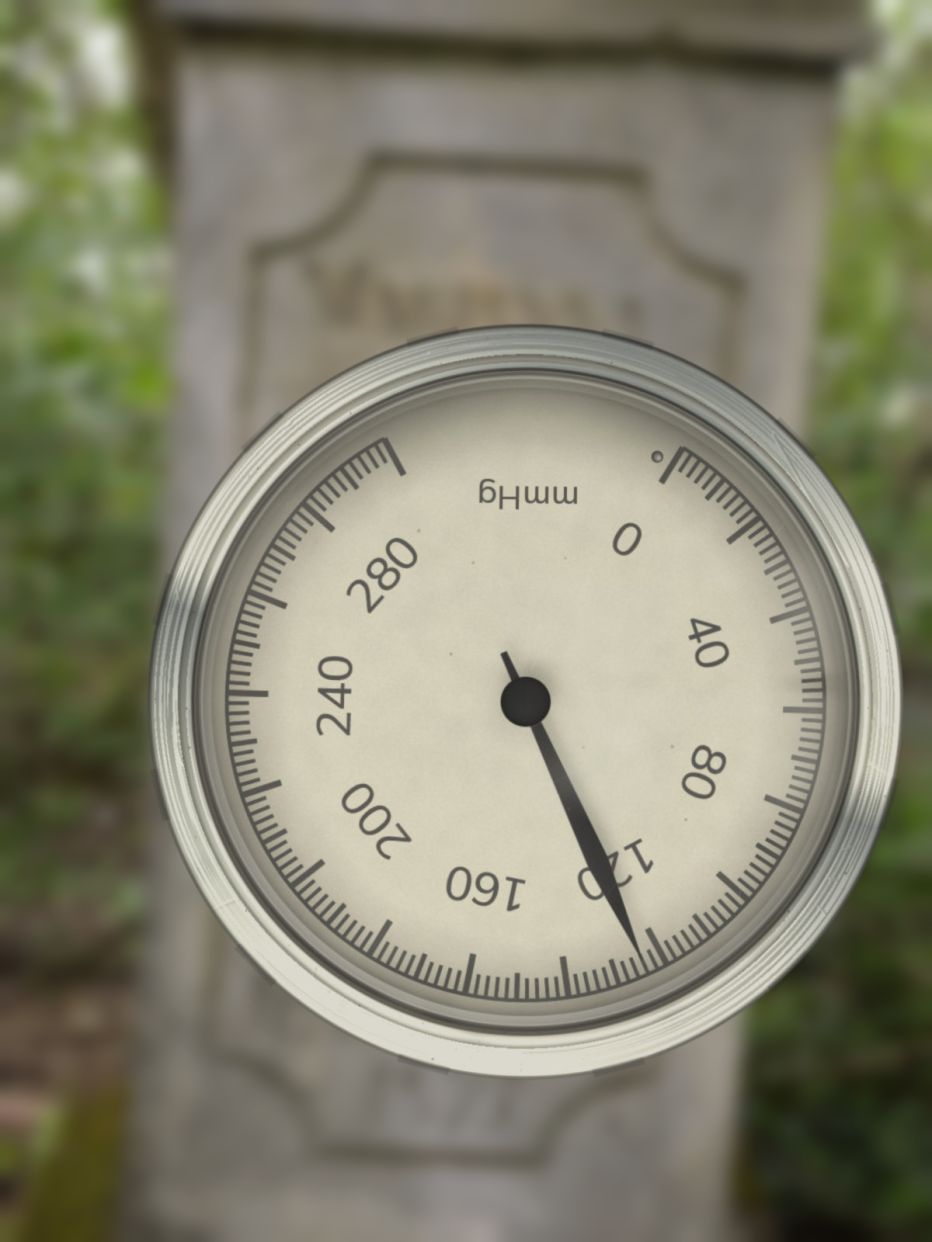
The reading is 124 mmHg
